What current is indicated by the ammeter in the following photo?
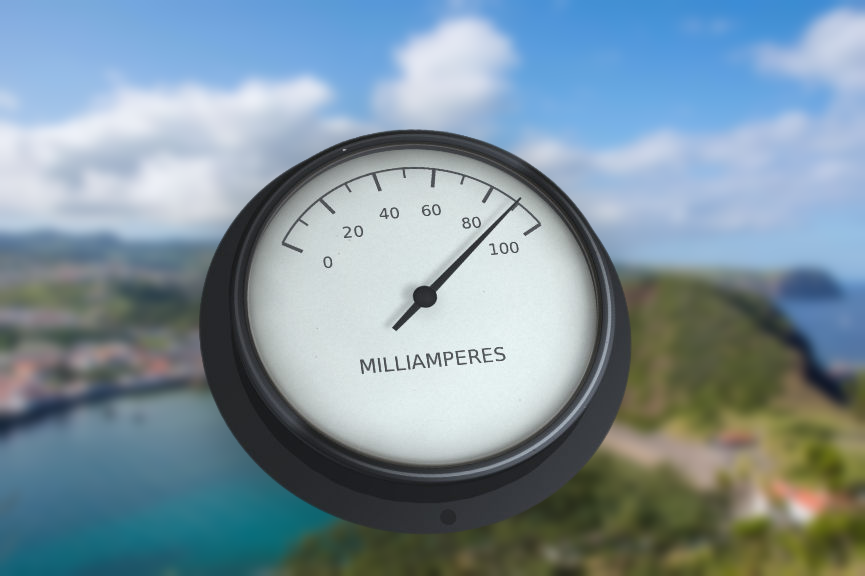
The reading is 90 mA
